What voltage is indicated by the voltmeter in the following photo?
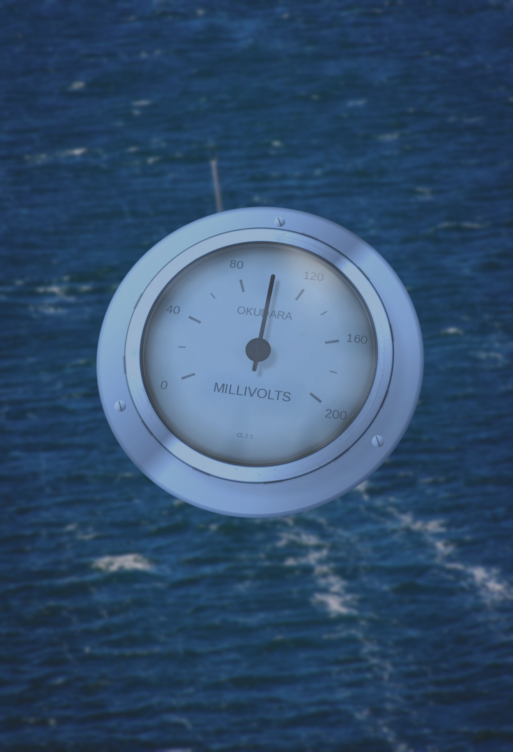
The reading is 100 mV
